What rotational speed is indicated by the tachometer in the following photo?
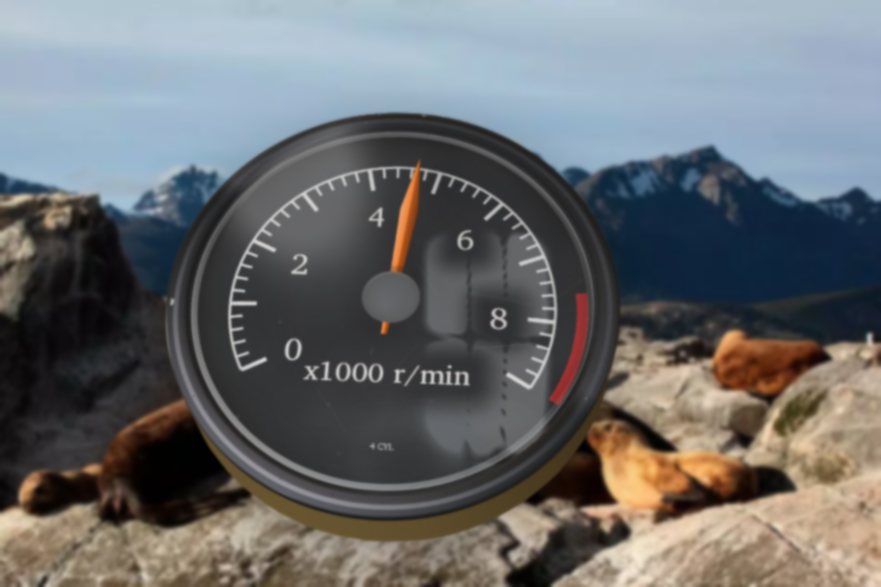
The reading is 4700 rpm
